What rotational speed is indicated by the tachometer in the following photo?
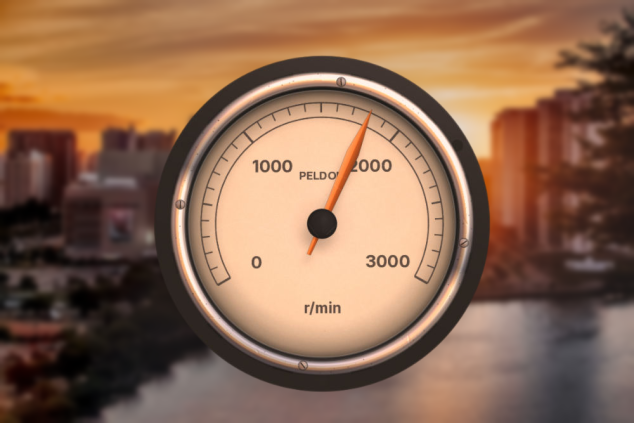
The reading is 1800 rpm
